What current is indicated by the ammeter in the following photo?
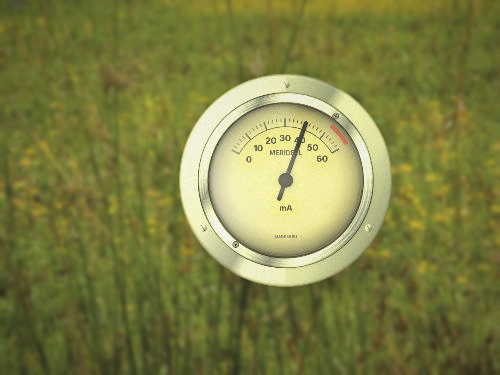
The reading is 40 mA
